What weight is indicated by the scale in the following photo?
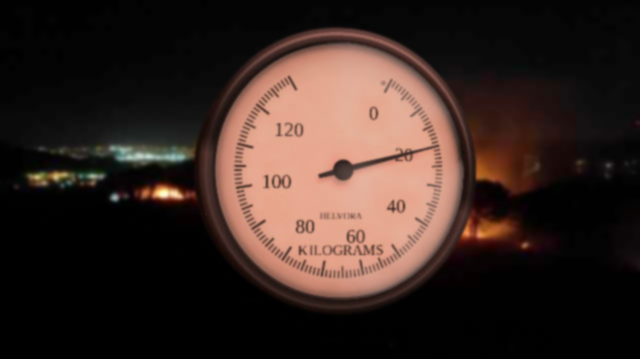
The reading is 20 kg
